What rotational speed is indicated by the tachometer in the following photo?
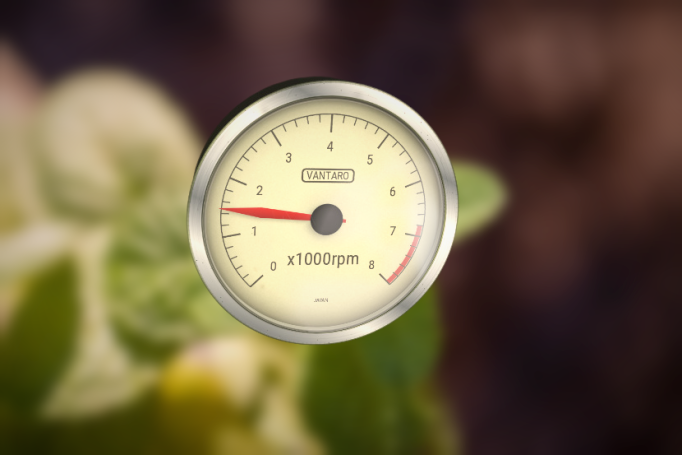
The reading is 1500 rpm
